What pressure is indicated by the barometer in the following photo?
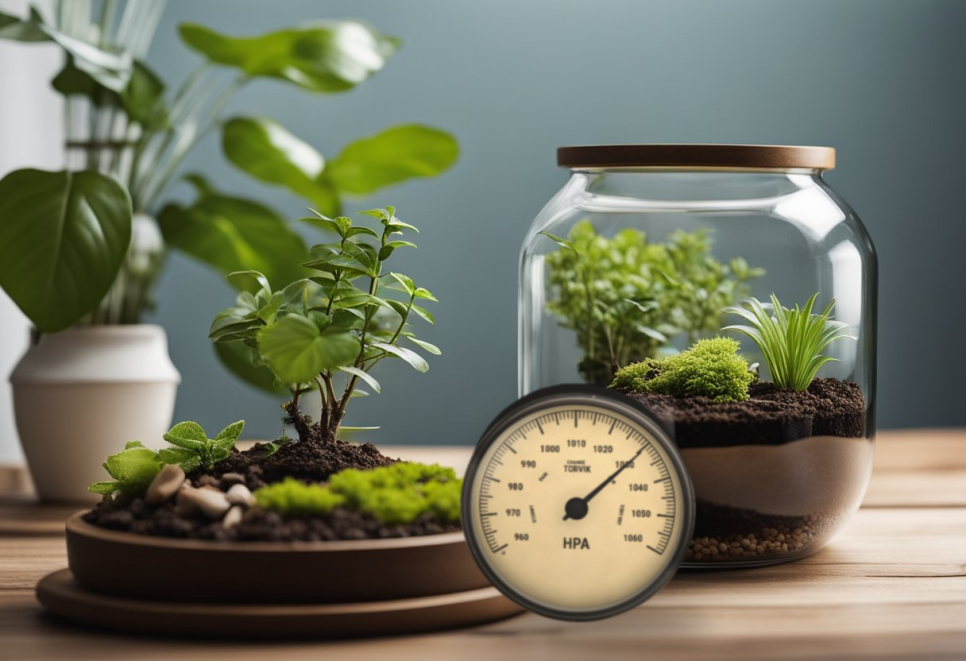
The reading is 1030 hPa
